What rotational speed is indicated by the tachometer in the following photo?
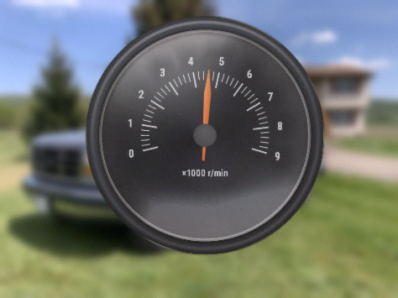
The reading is 4600 rpm
